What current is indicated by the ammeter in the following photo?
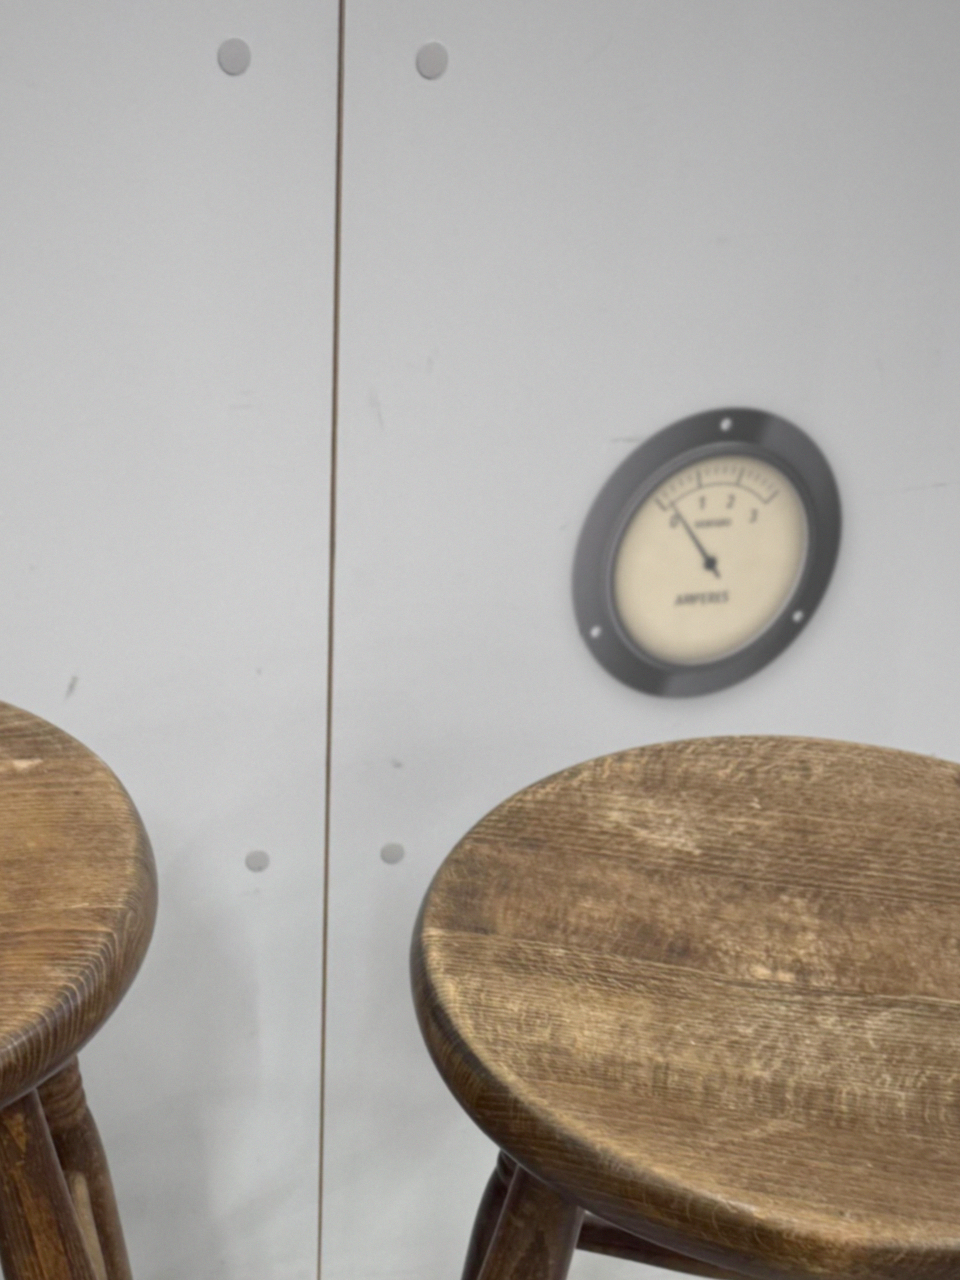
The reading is 0.2 A
